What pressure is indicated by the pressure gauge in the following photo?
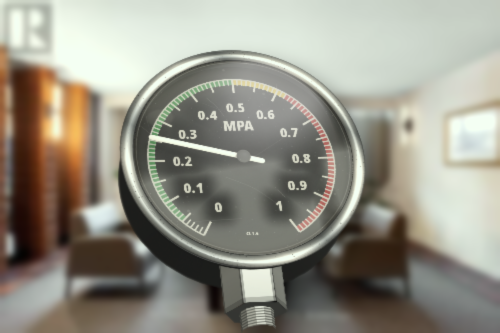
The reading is 0.25 MPa
